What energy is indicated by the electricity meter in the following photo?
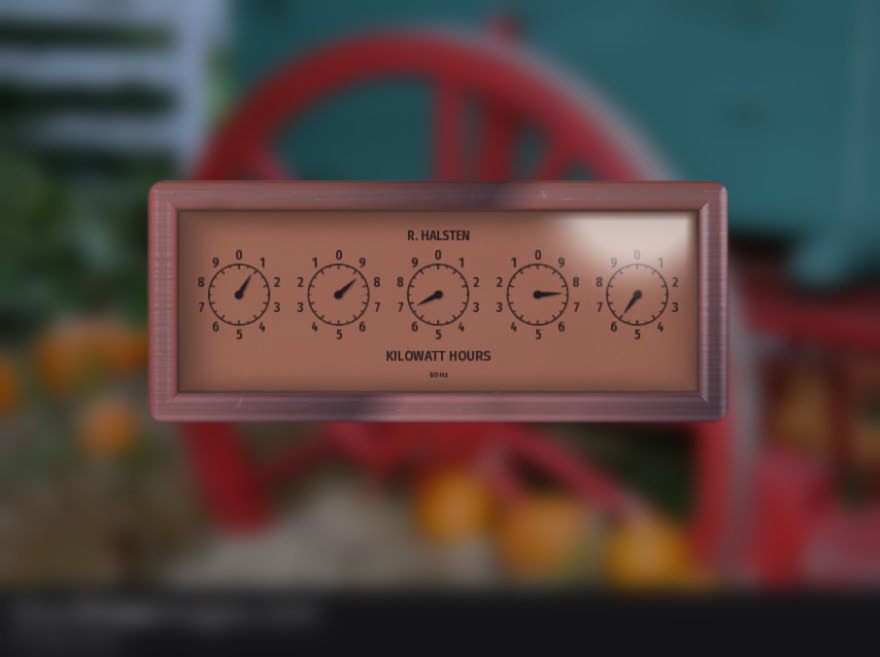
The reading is 8676 kWh
